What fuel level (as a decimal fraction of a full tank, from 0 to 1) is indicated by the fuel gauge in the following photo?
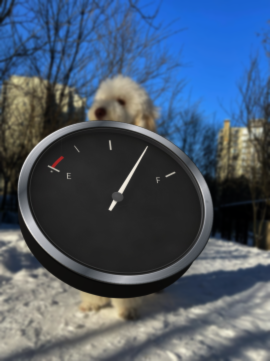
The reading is 0.75
